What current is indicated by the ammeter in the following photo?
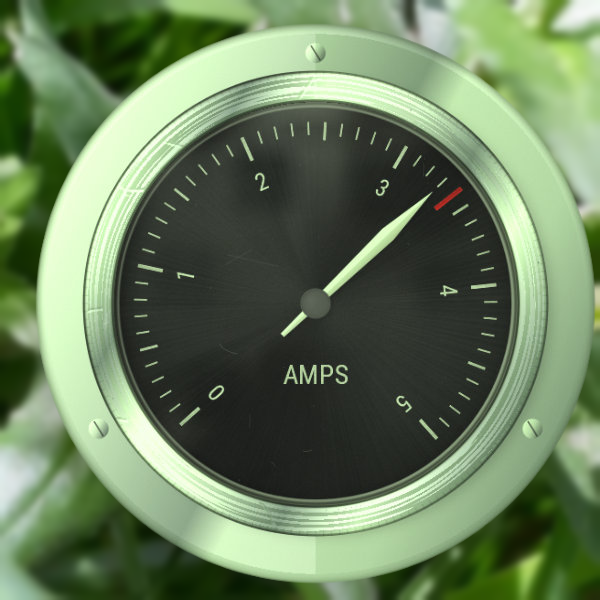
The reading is 3.3 A
